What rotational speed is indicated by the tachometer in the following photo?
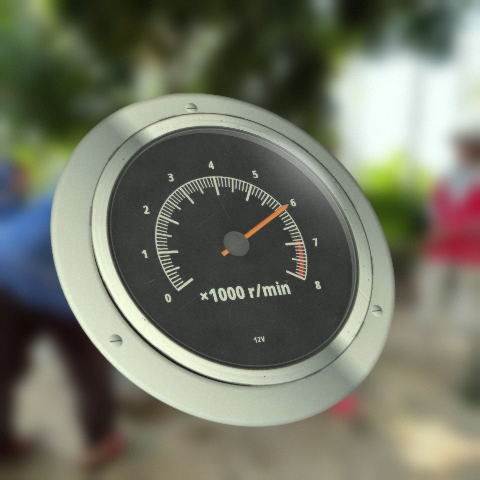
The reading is 6000 rpm
